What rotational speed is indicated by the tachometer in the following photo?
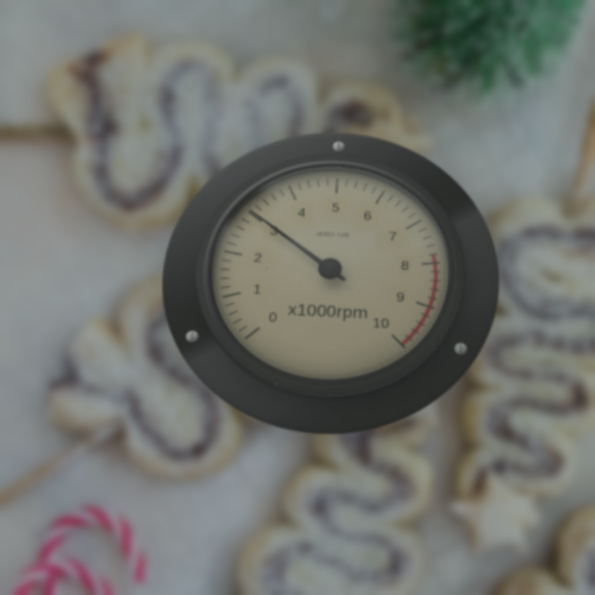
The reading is 3000 rpm
